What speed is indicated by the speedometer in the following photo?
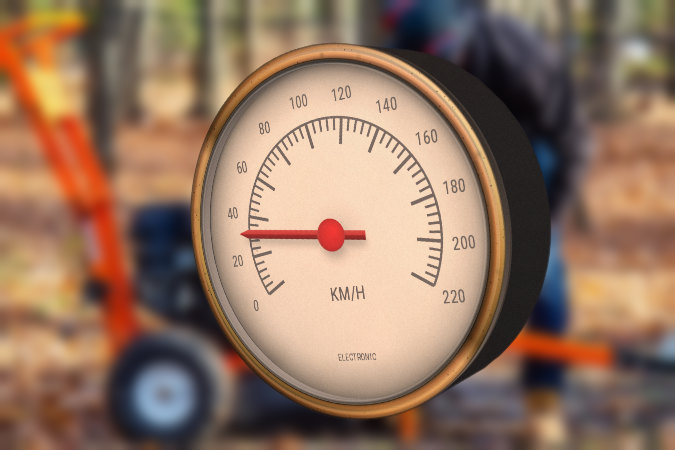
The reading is 32 km/h
